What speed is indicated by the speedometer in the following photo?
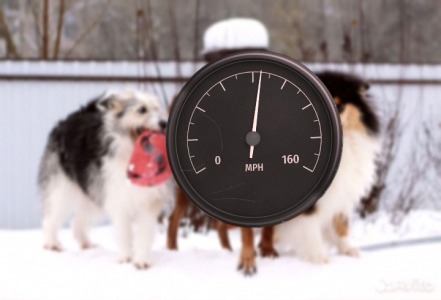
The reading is 85 mph
